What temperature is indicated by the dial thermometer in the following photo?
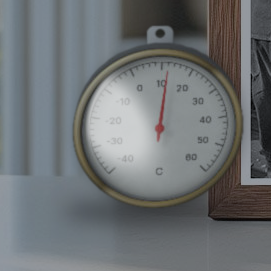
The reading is 12 °C
